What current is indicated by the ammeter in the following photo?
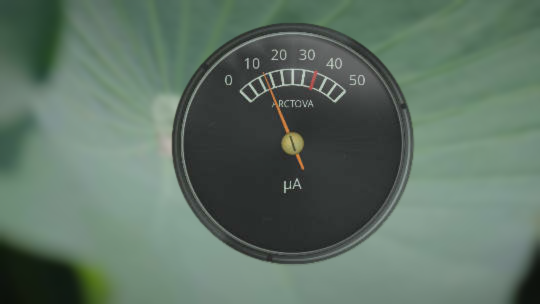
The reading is 12.5 µA
